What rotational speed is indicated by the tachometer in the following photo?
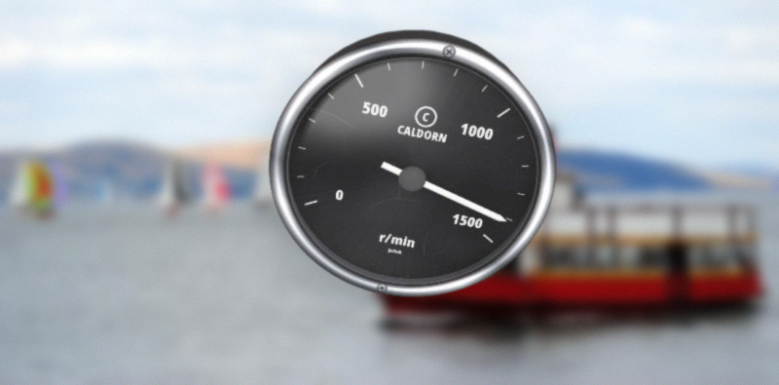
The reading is 1400 rpm
